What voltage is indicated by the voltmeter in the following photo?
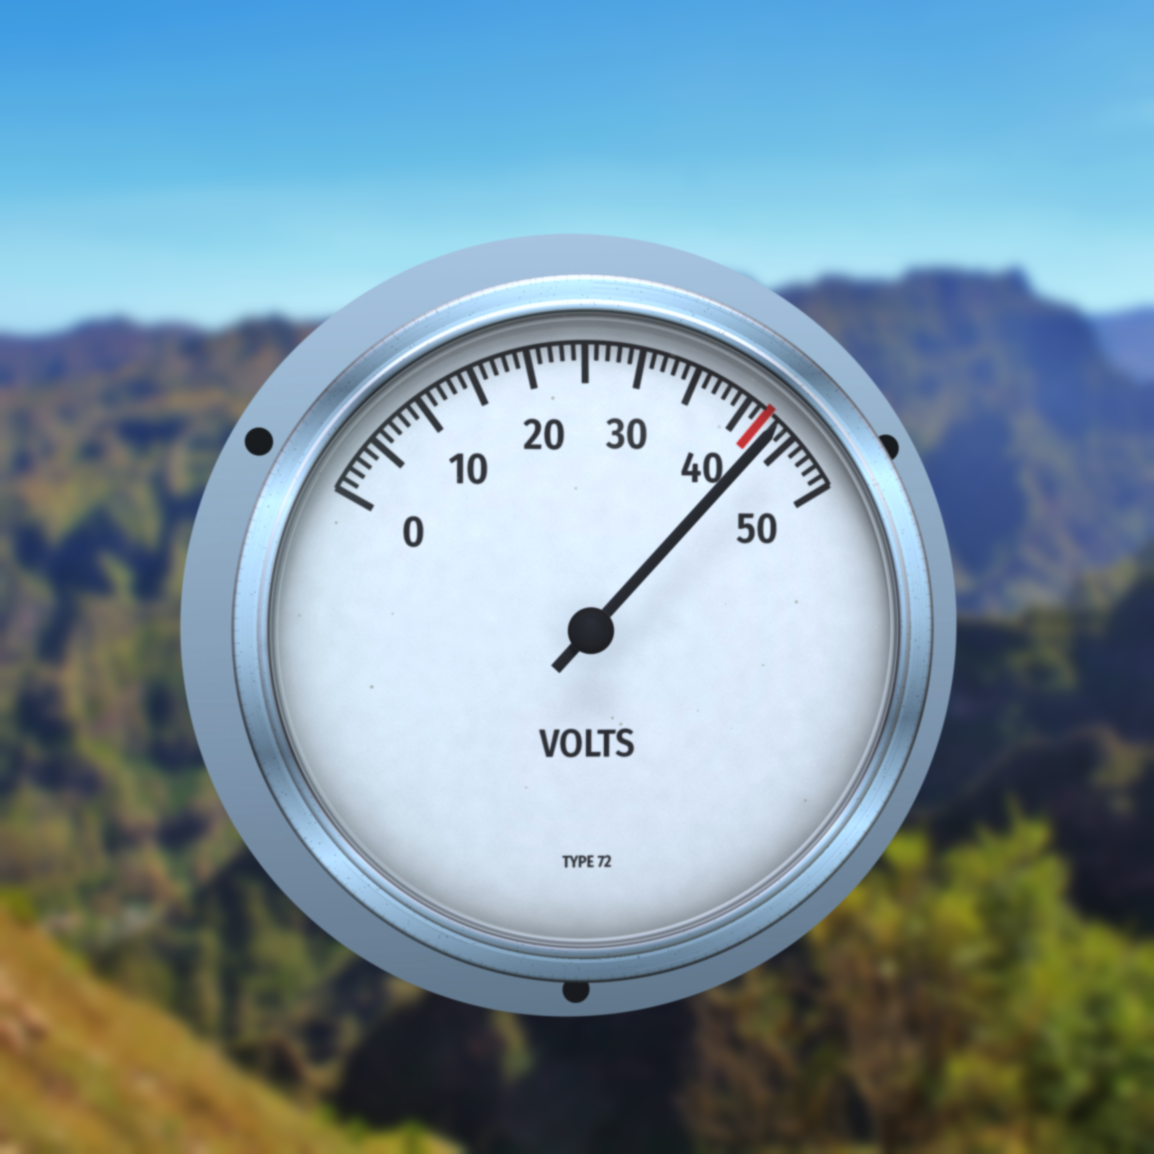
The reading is 43 V
